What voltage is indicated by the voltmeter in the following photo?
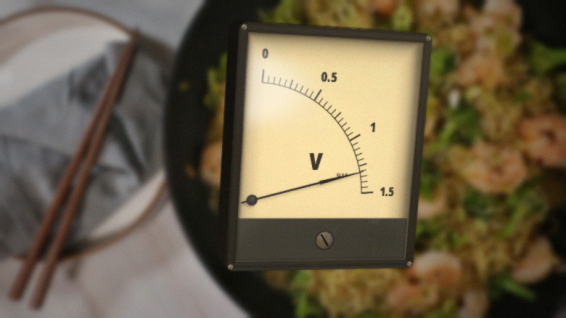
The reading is 1.3 V
